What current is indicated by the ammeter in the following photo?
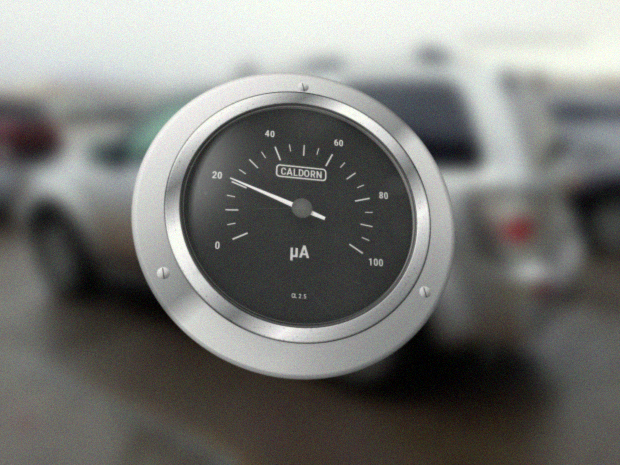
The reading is 20 µA
